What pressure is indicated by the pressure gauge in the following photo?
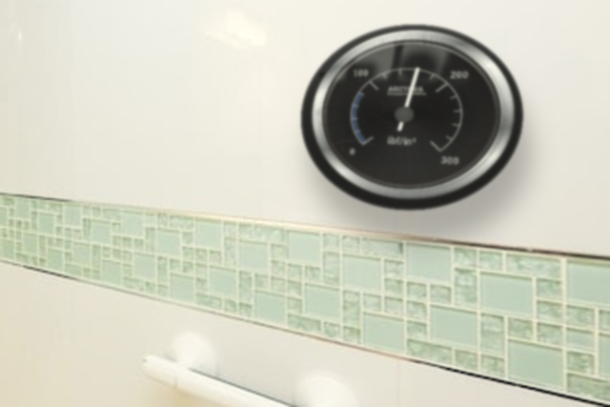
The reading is 160 psi
